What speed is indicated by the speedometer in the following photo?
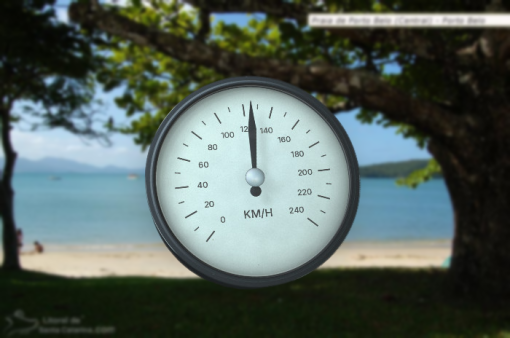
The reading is 125 km/h
